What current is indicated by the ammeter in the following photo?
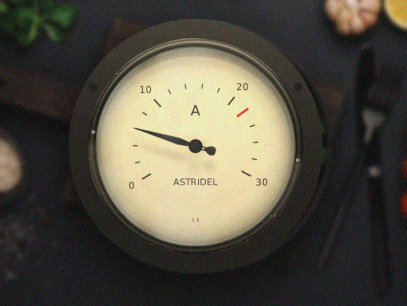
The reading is 6 A
